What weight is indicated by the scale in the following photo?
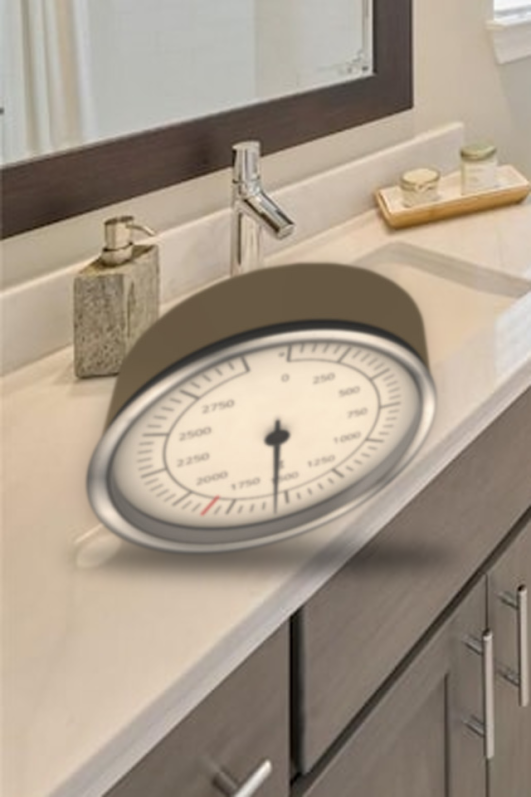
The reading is 1550 g
